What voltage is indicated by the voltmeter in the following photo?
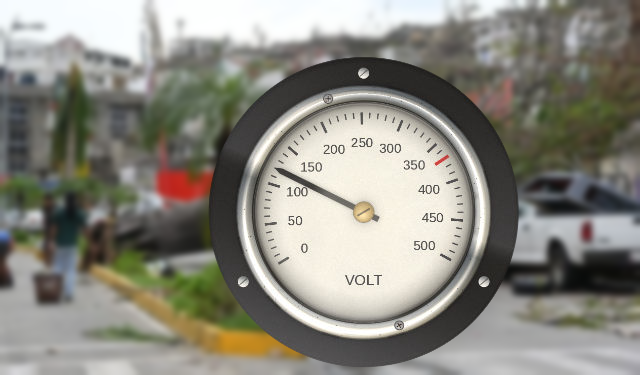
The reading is 120 V
